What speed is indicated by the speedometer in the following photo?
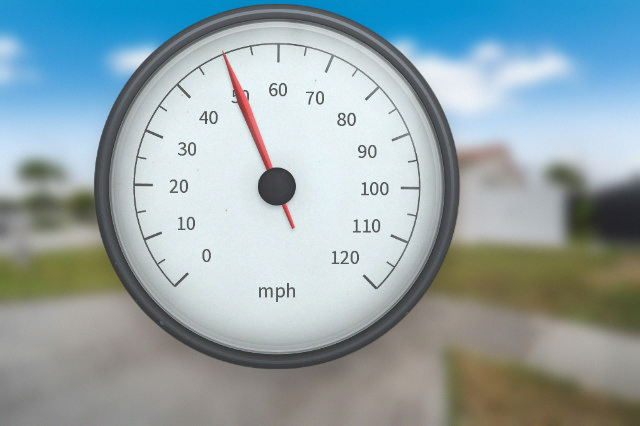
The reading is 50 mph
